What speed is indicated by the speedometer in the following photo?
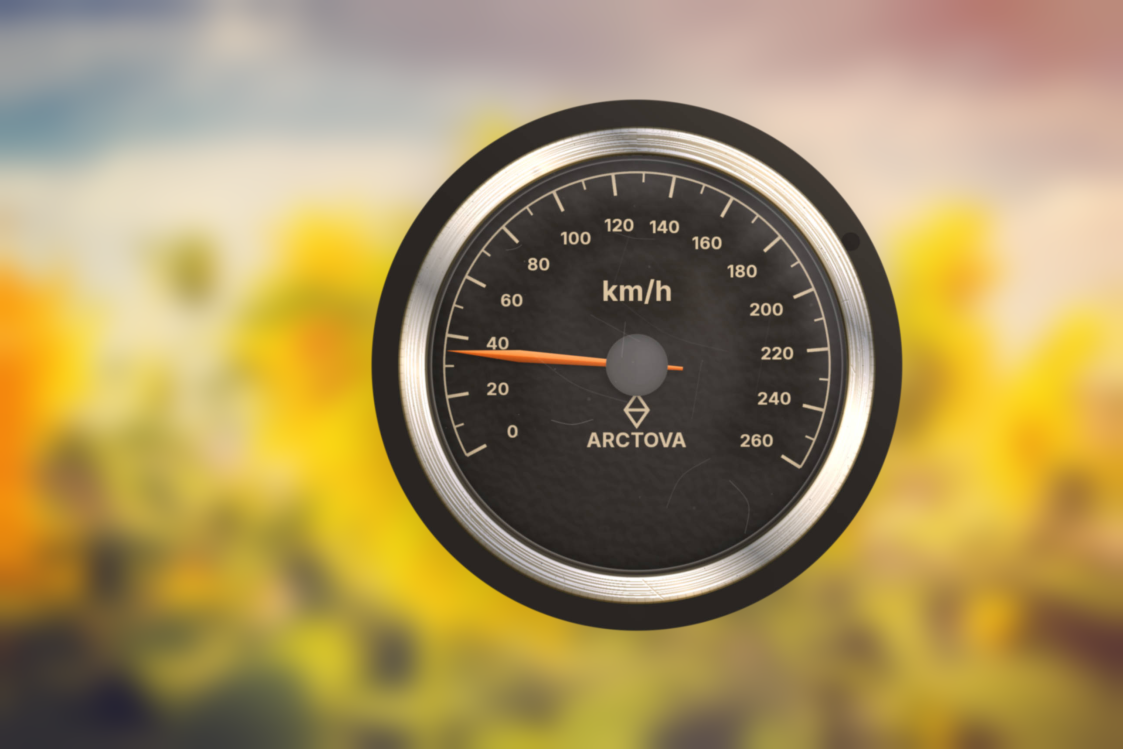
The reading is 35 km/h
